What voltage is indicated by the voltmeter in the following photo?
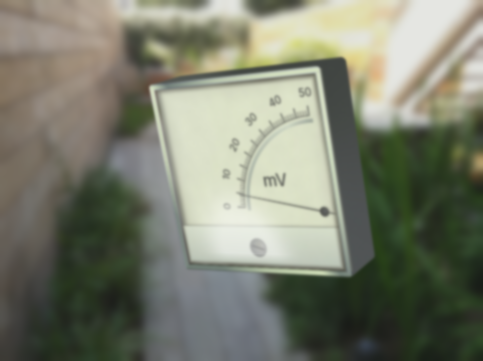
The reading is 5 mV
